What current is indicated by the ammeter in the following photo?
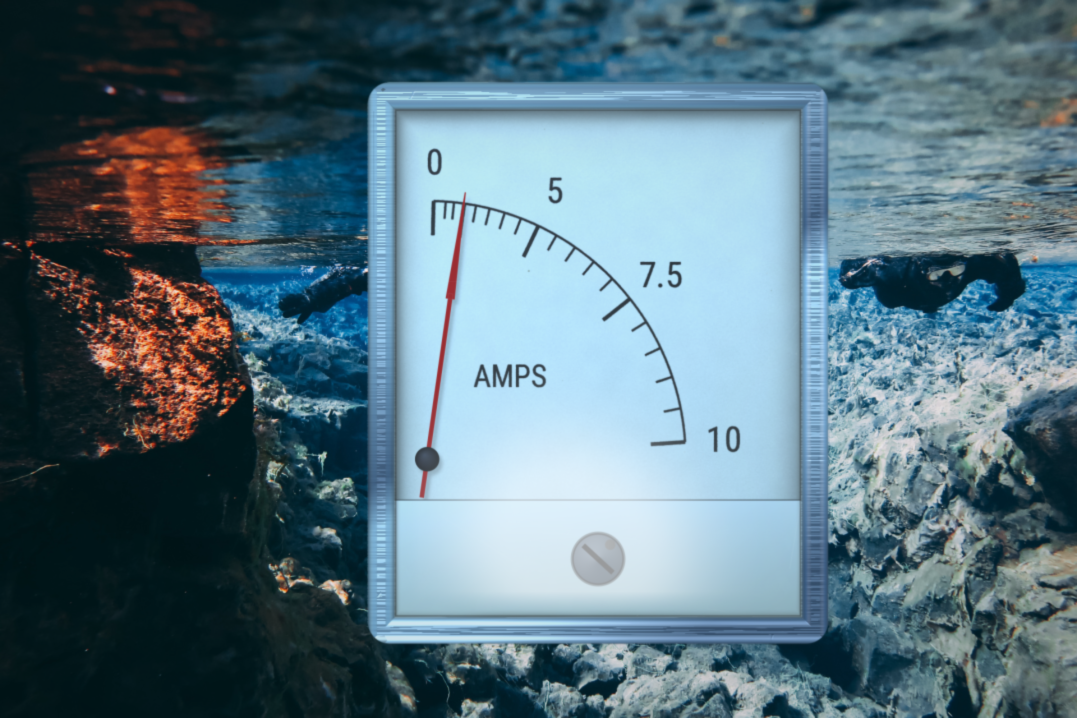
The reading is 2.5 A
